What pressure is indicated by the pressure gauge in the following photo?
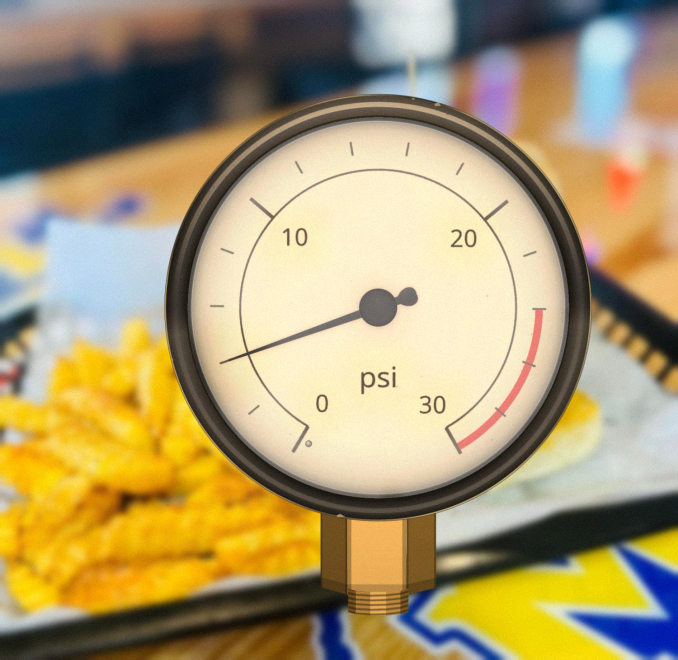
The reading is 4 psi
